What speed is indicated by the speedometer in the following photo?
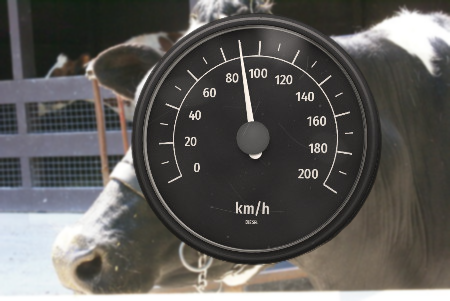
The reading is 90 km/h
